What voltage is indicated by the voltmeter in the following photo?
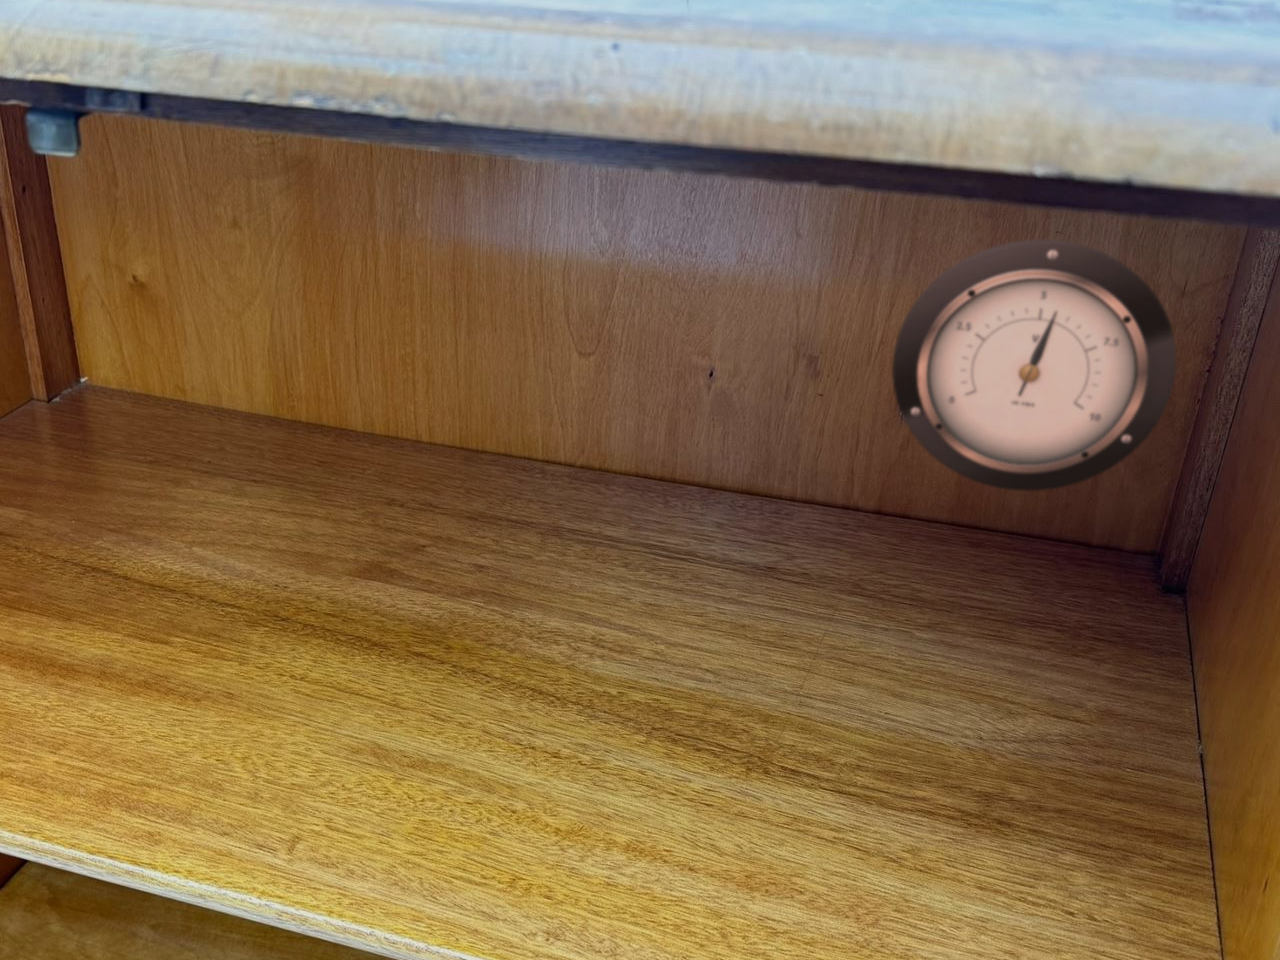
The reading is 5.5 V
